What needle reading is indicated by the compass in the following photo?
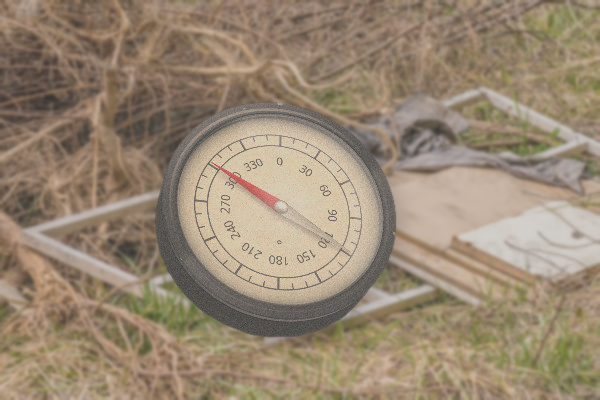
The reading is 300 °
